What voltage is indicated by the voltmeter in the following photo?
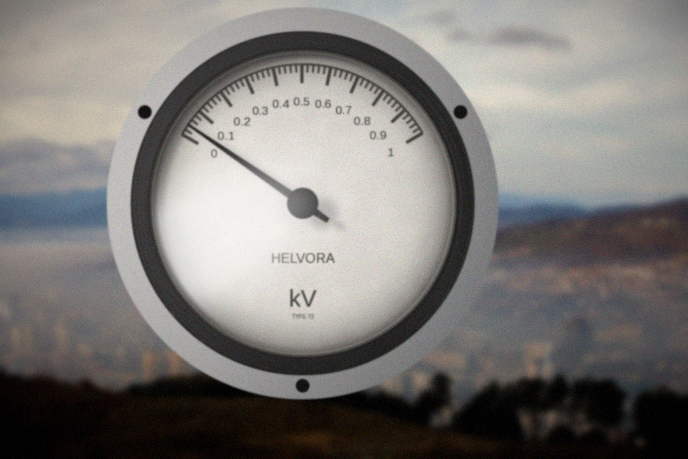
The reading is 0.04 kV
